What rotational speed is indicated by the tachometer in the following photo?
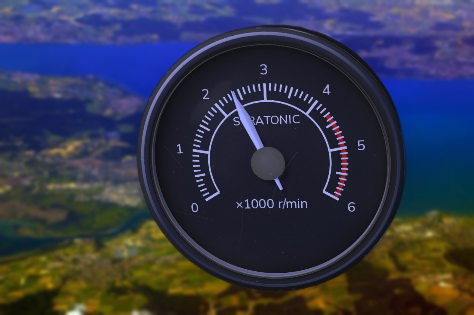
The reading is 2400 rpm
